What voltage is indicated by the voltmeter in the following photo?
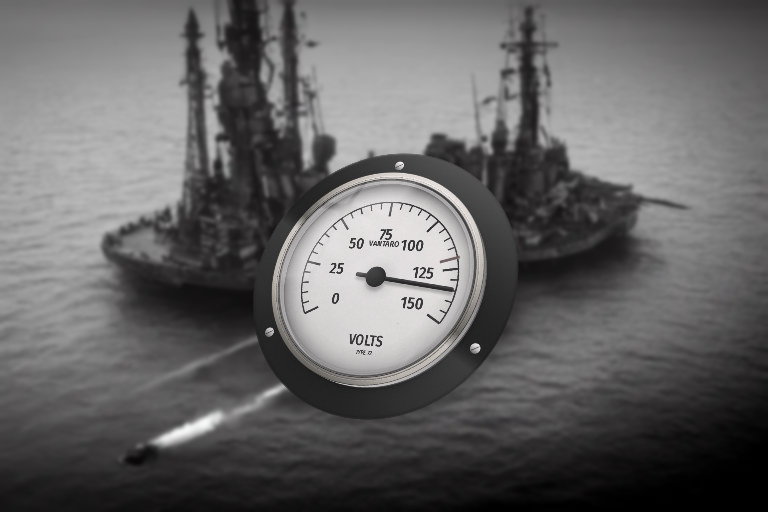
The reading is 135 V
